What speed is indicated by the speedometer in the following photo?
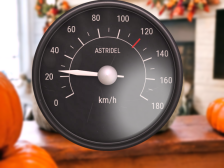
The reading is 25 km/h
